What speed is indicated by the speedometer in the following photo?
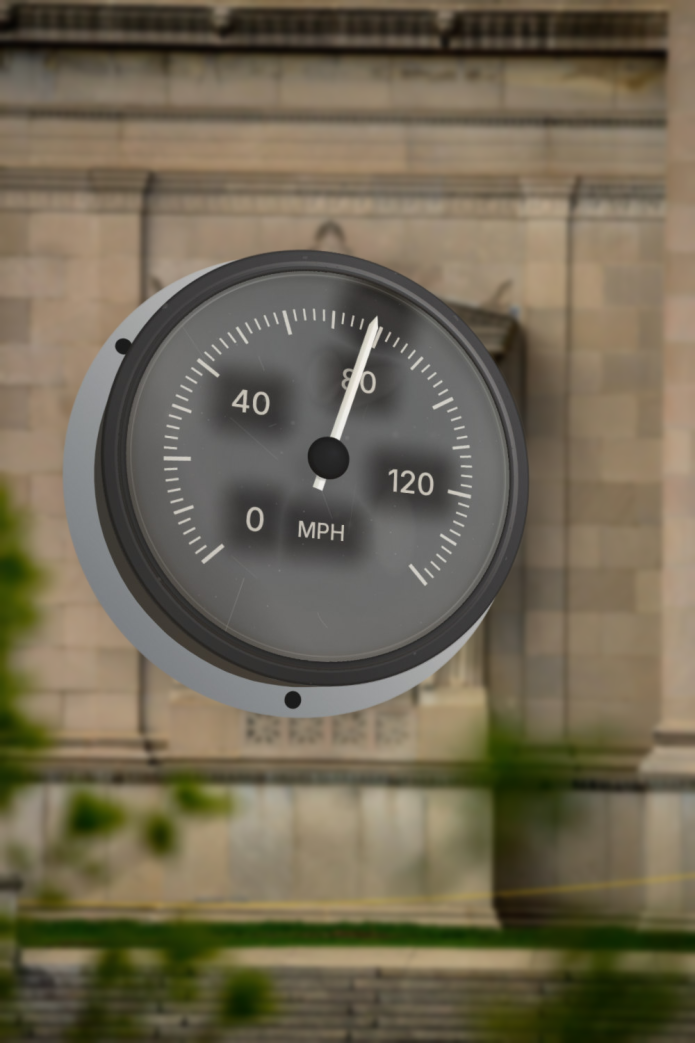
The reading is 78 mph
